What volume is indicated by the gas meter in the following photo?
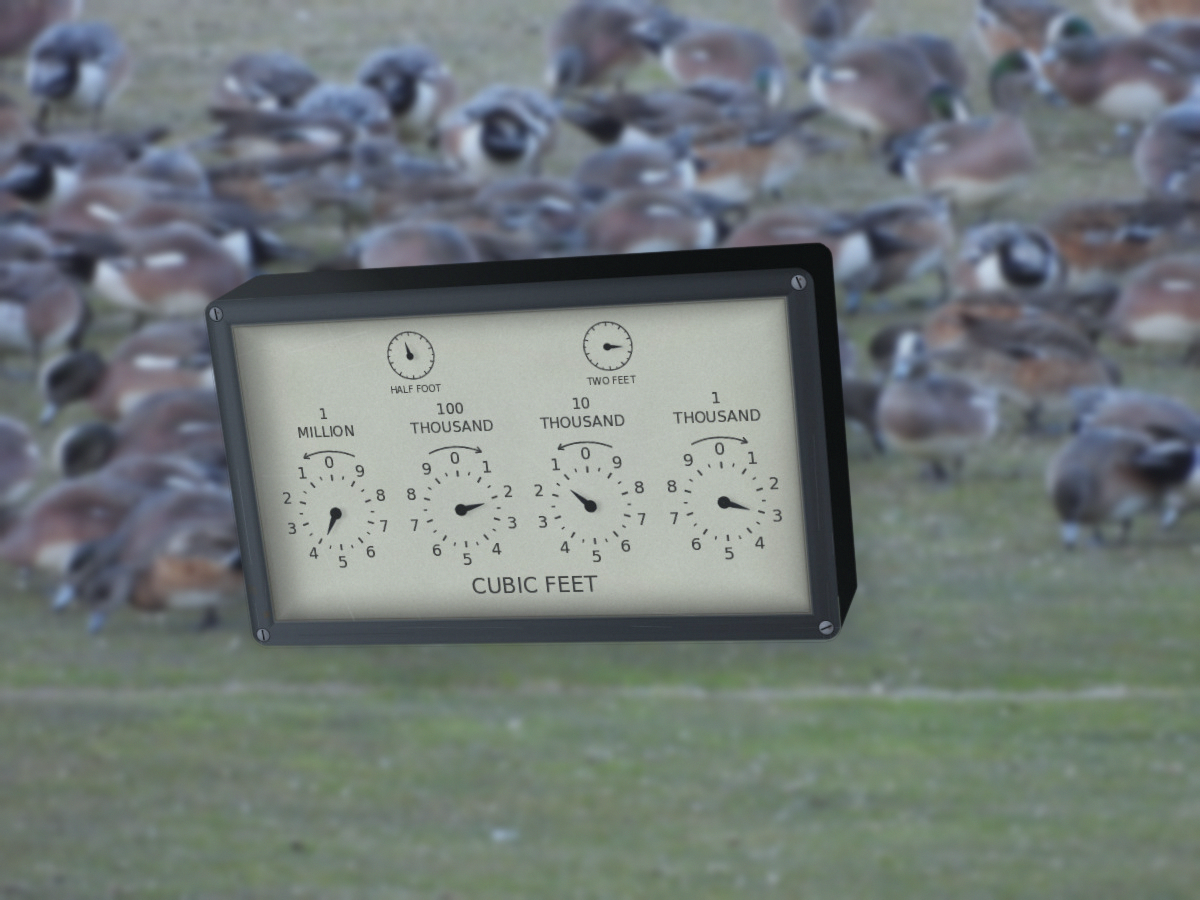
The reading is 421300 ft³
